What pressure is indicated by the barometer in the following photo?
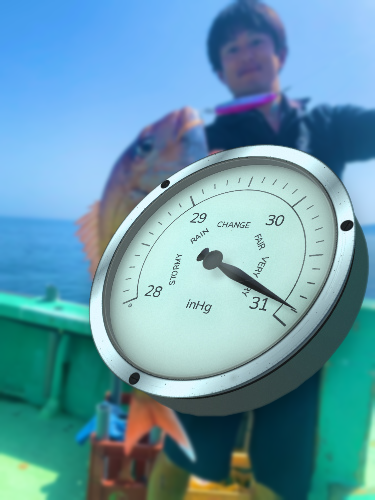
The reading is 30.9 inHg
